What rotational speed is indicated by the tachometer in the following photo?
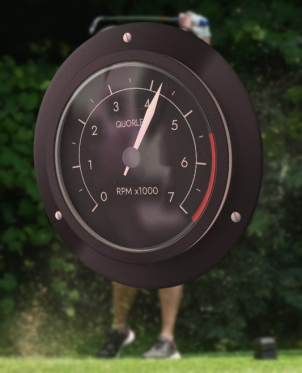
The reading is 4250 rpm
